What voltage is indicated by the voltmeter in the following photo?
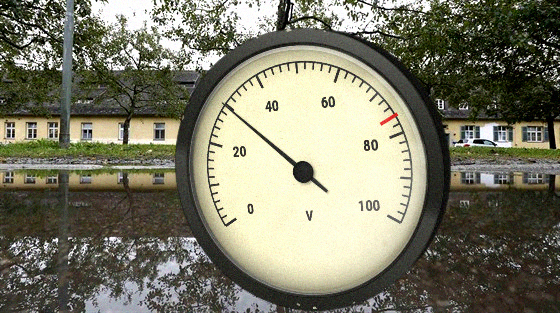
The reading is 30 V
